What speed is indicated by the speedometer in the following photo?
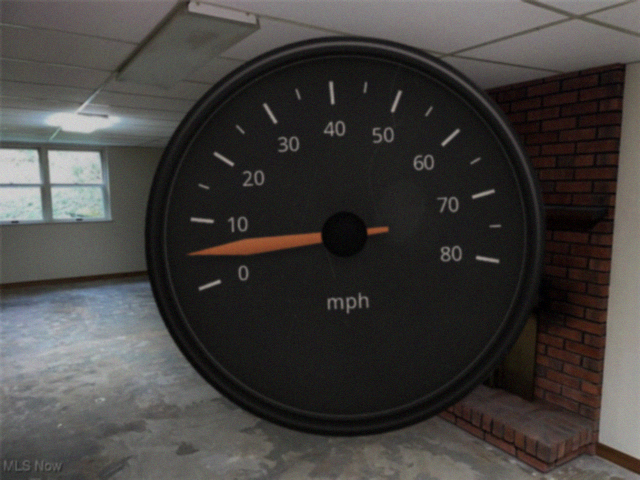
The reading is 5 mph
